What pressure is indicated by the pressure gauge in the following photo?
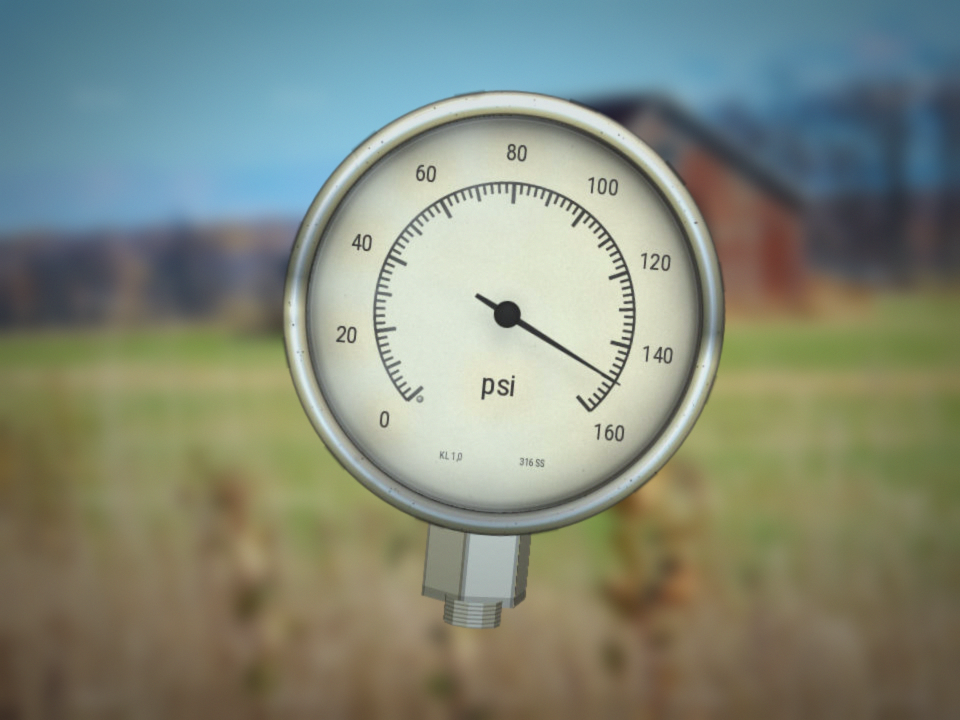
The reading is 150 psi
